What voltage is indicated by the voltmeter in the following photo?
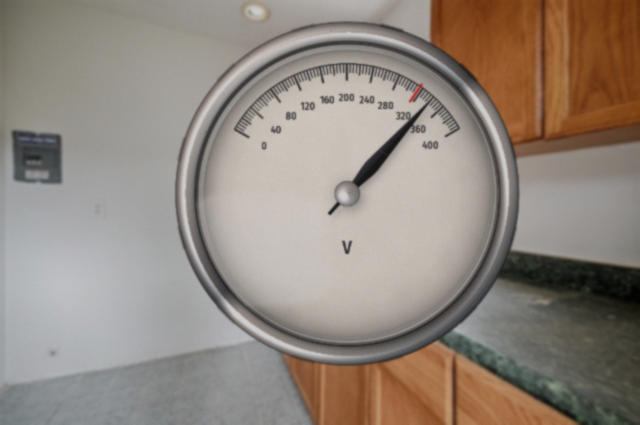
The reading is 340 V
